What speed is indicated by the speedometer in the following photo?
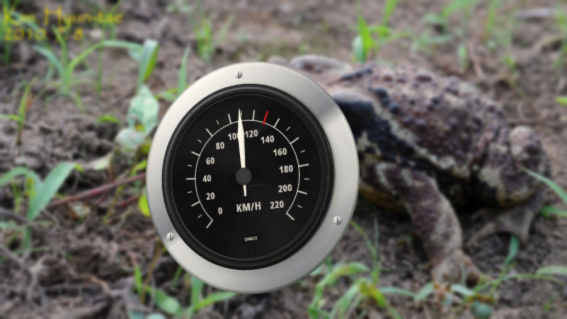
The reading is 110 km/h
